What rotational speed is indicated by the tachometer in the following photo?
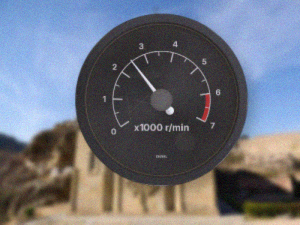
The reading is 2500 rpm
